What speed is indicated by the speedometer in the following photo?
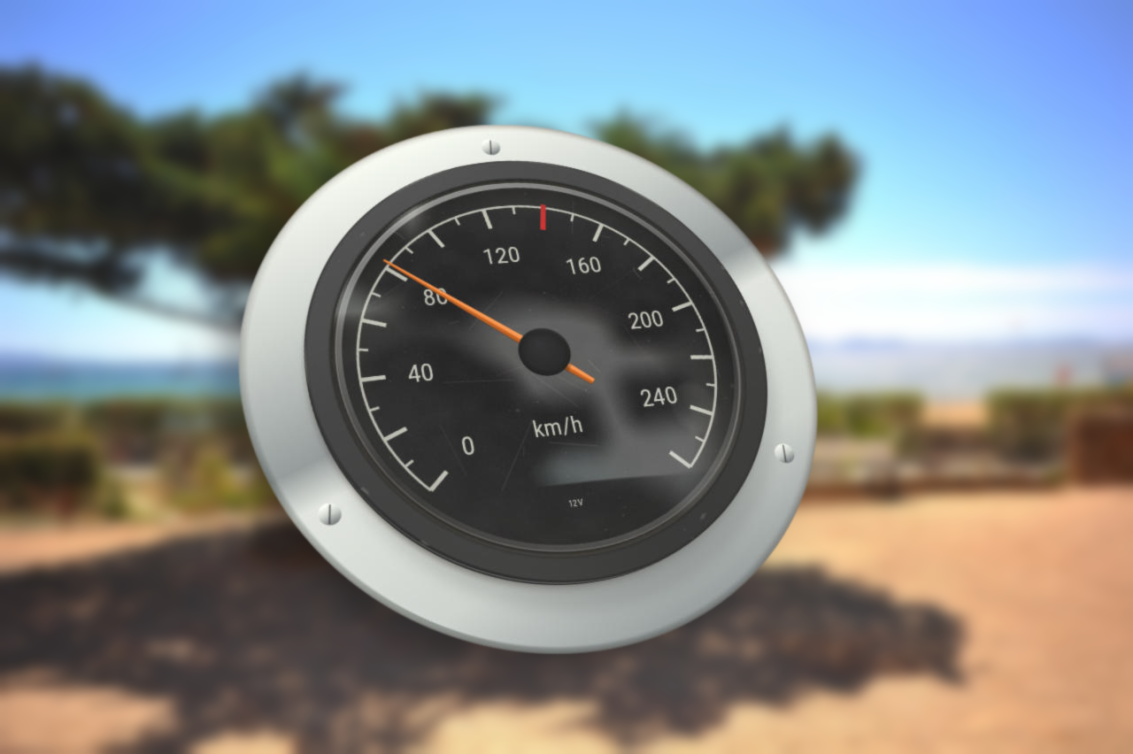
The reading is 80 km/h
